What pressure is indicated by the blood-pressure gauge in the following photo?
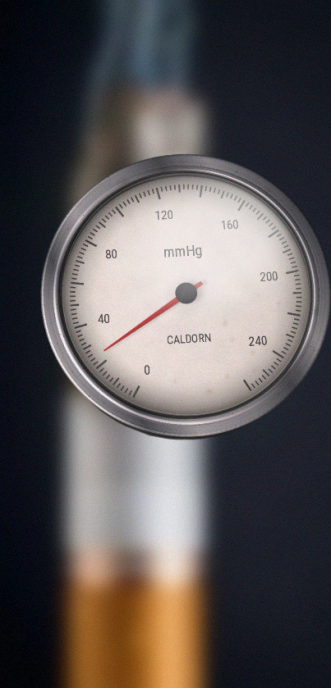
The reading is 24 mmHg
